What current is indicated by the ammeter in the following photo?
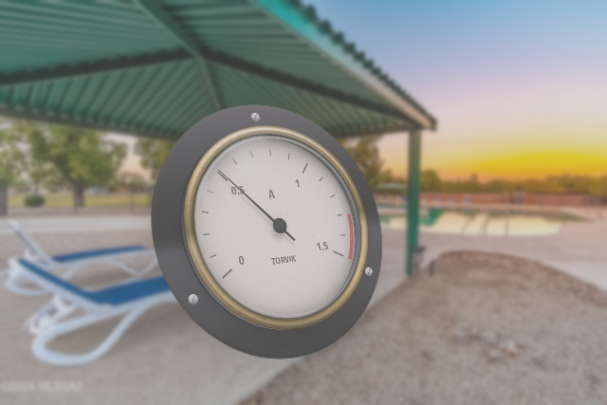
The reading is 0.5 A
